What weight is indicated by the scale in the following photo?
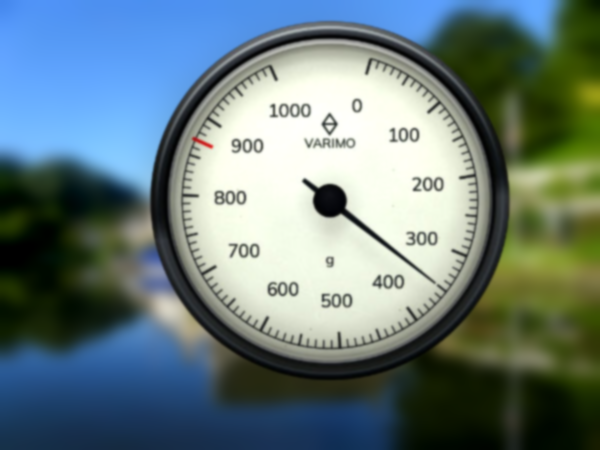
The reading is 350 g
